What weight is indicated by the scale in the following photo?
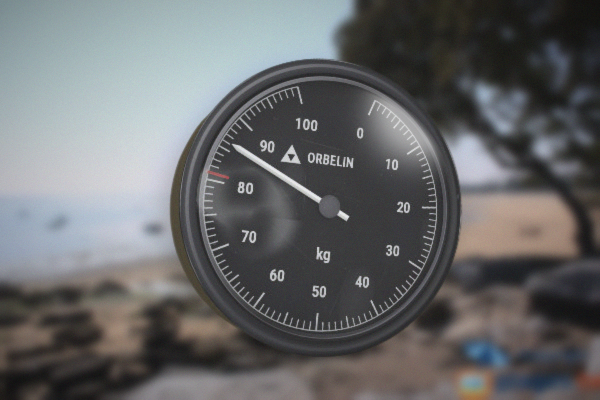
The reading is 86 kg
